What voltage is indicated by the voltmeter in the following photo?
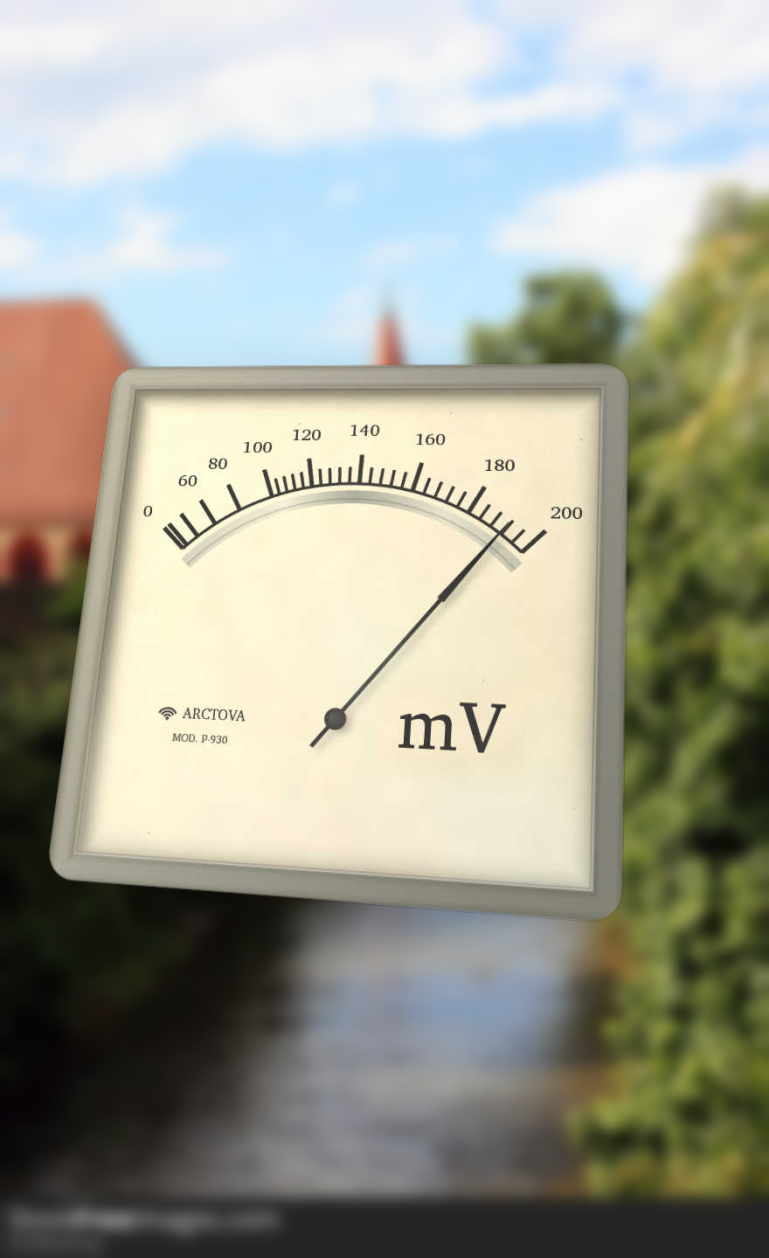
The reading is 192 mV
